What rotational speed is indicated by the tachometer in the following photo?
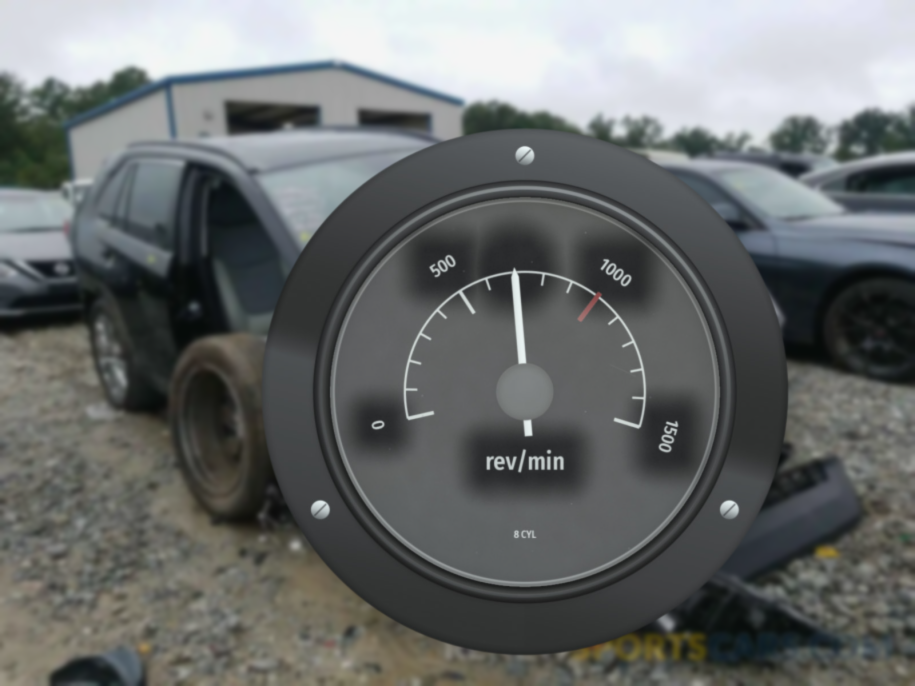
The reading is 700 rpm
